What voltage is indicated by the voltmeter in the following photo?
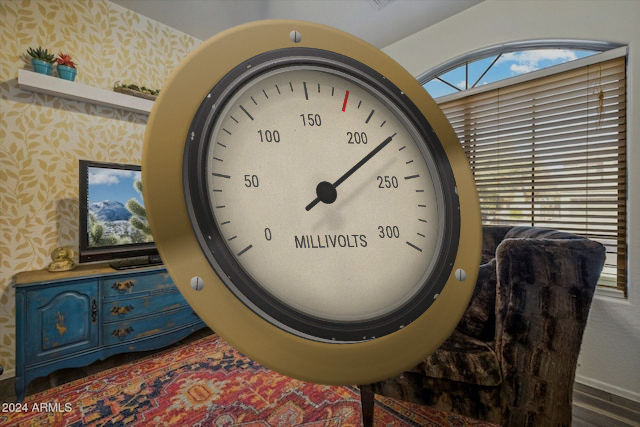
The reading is 220 mV
